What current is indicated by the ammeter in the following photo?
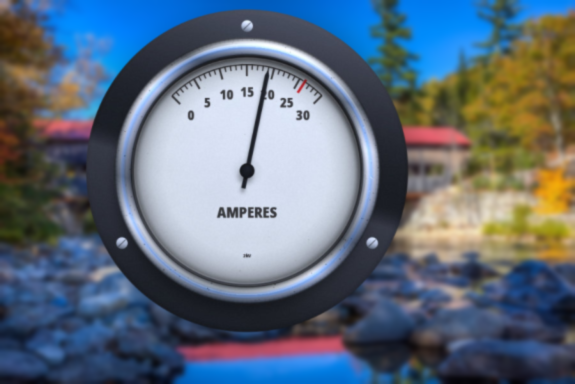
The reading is 19 A
